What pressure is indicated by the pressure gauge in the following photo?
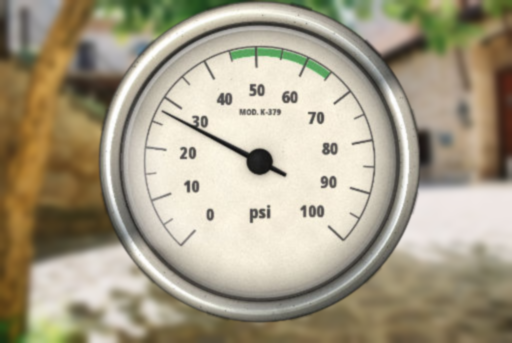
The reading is 27.5 psi
